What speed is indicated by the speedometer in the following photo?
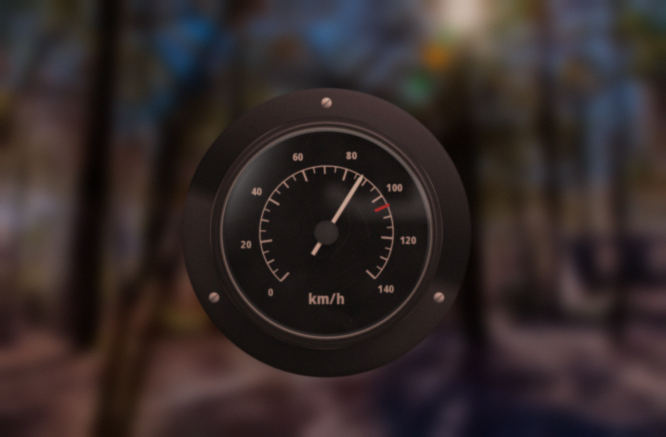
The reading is 87.5 km/h
